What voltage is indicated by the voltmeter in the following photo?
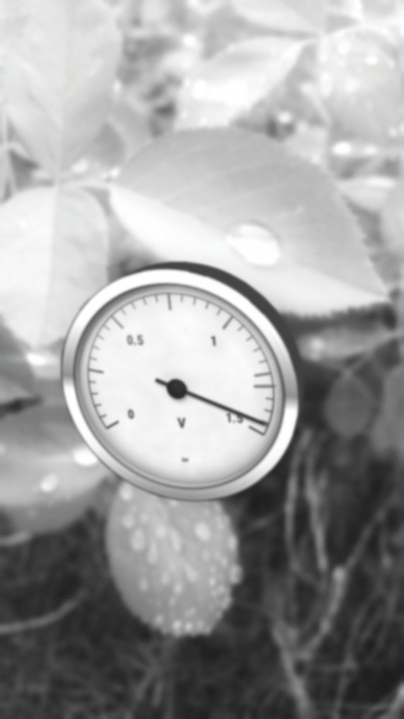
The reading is 1.45 V
